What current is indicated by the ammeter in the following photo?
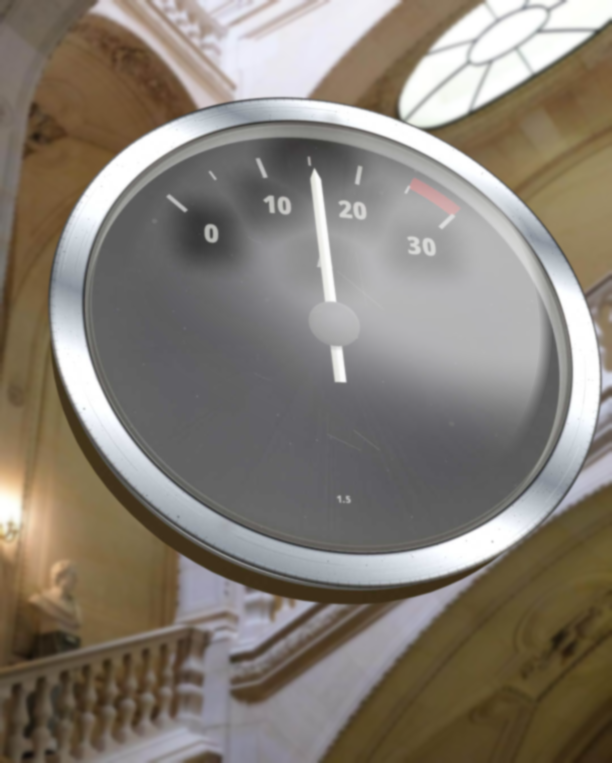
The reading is 15 A
